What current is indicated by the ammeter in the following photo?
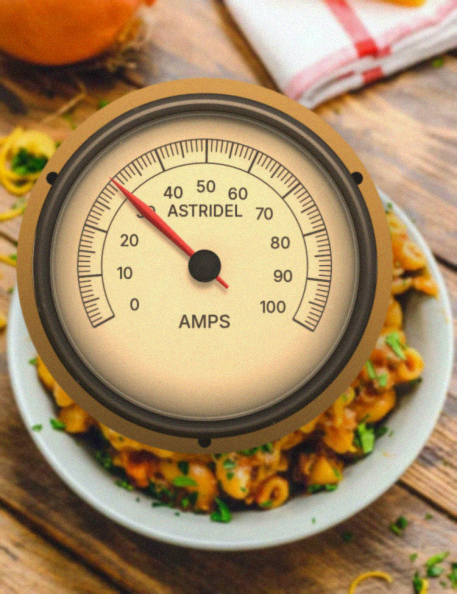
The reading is 30 A
